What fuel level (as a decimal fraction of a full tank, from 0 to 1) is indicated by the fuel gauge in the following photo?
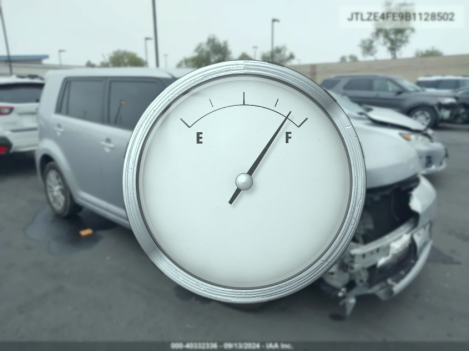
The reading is 0.875
